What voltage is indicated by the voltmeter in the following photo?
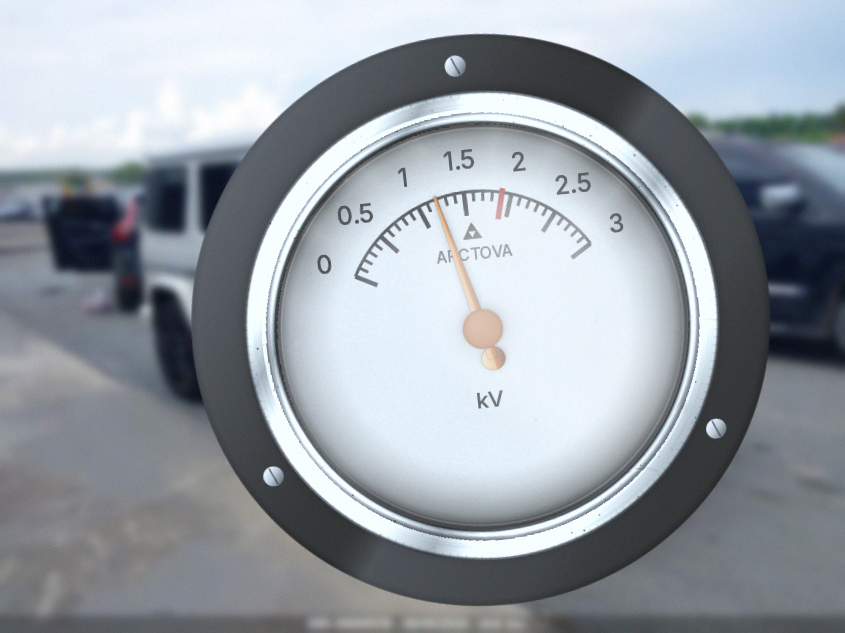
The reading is 1.2 kV
